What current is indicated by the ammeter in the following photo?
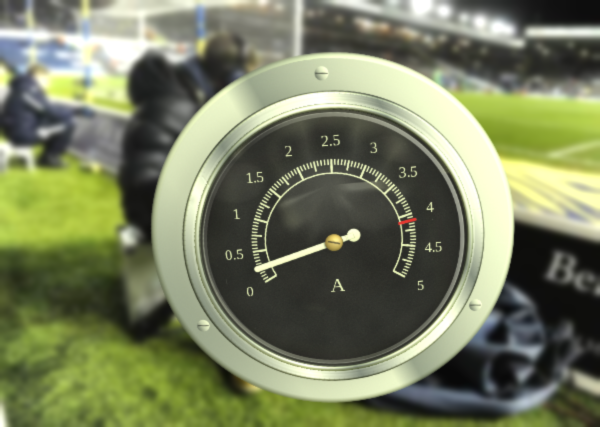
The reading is 0.25 A
